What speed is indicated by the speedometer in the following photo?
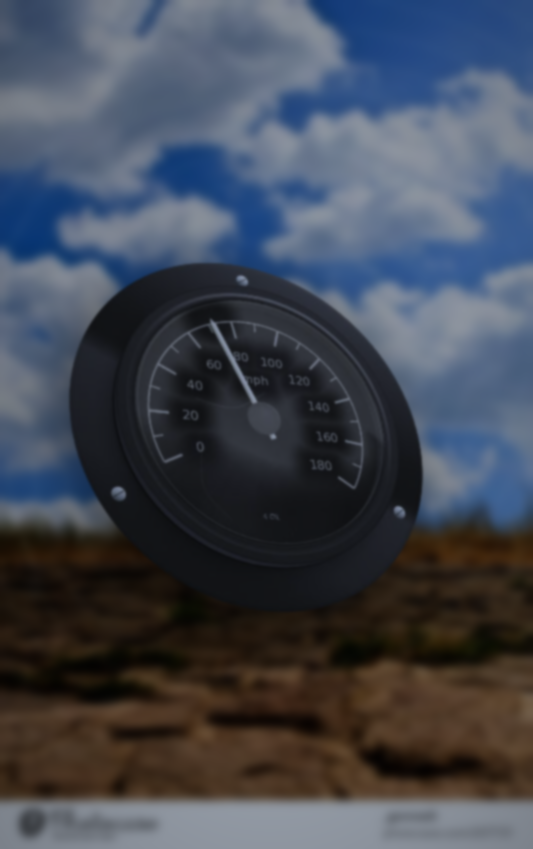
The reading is 70 mph
